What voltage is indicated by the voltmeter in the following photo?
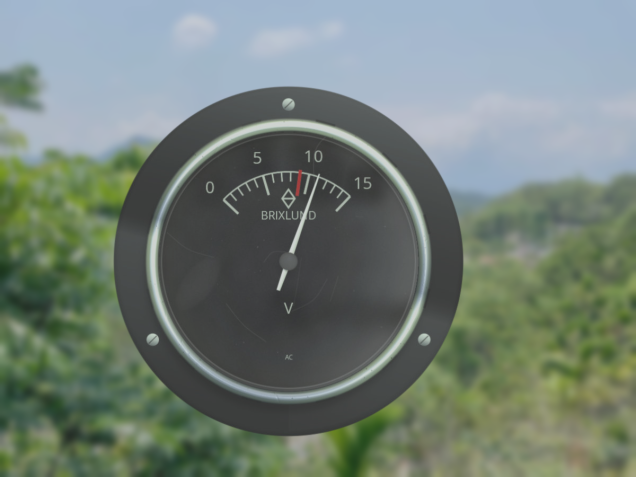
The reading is 11 V
